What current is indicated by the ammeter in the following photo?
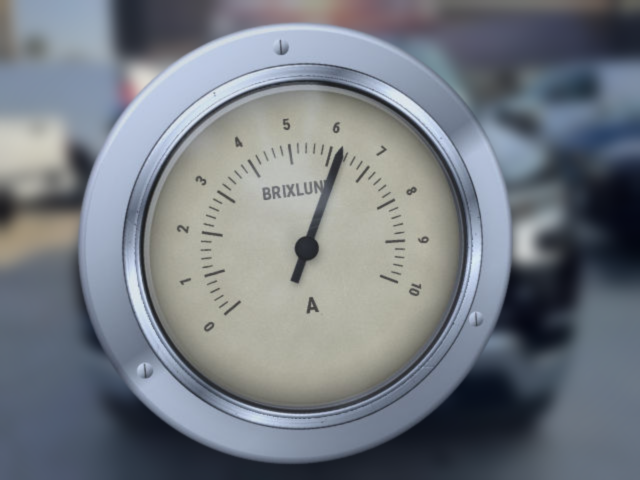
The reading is 6.2 A
